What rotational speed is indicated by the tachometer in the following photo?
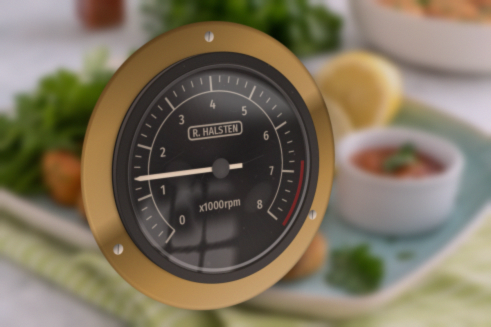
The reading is 1400 rpm
